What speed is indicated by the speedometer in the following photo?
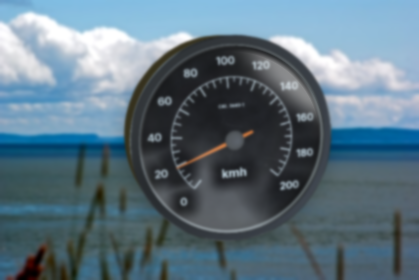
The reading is 20 km/h
